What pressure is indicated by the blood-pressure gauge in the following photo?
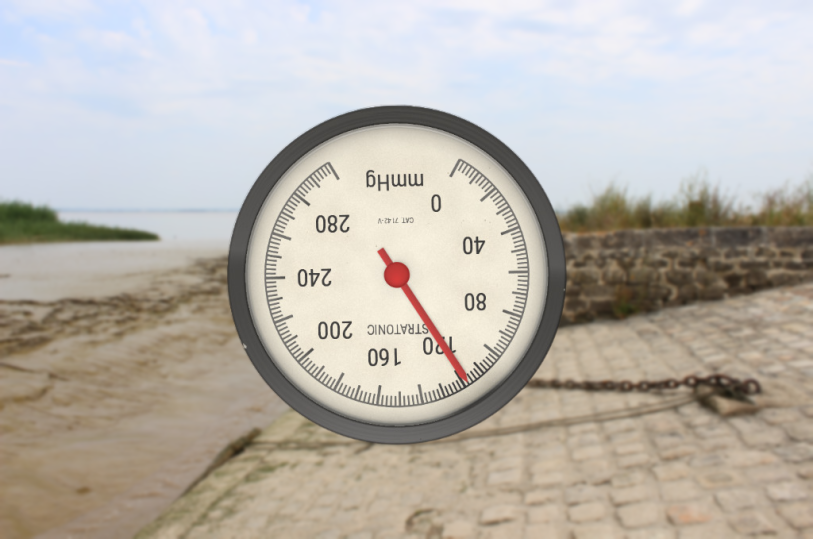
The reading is 118 mmHg
